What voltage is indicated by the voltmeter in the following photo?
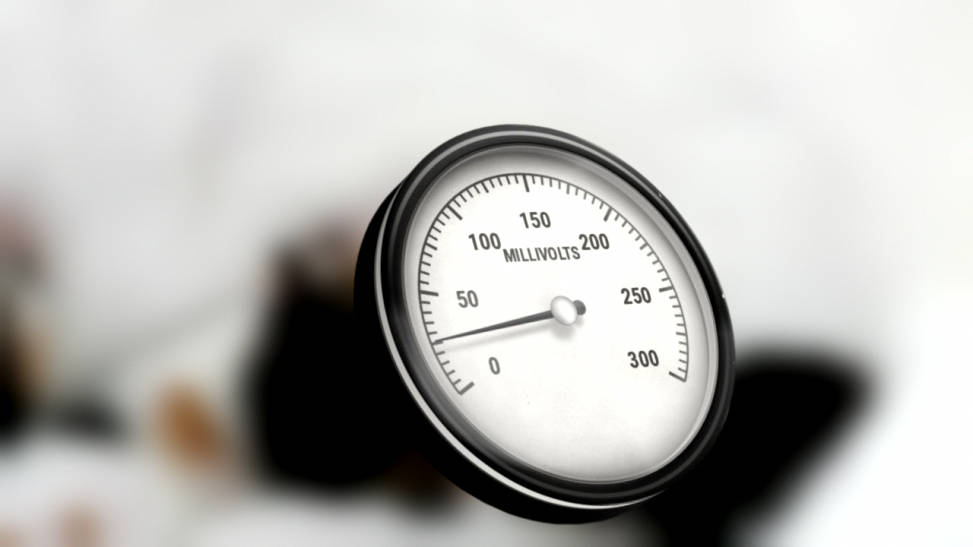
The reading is 25 mV
